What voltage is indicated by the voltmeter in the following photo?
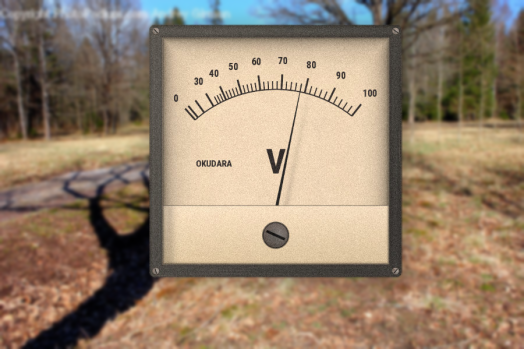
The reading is 78 V
